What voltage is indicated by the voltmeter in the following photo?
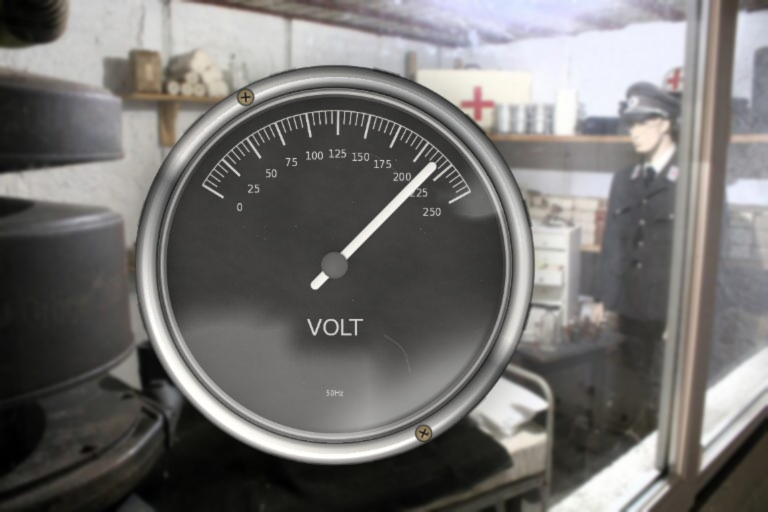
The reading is 215 V
